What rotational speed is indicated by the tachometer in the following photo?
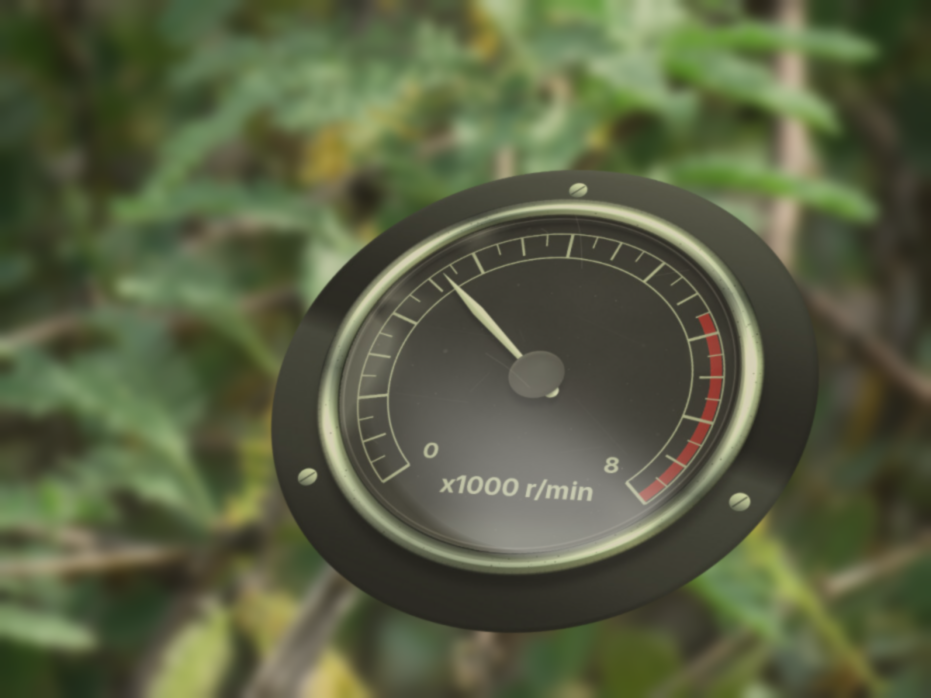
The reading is 2625 rpm
